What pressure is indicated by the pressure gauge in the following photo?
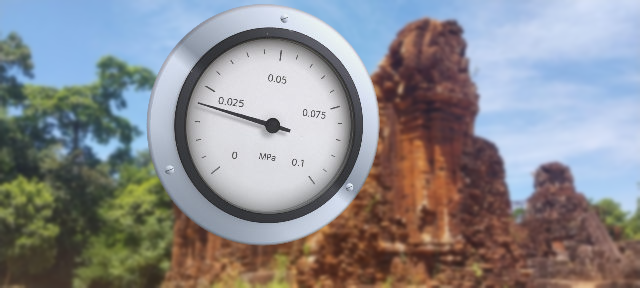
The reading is 0.02 MPa
